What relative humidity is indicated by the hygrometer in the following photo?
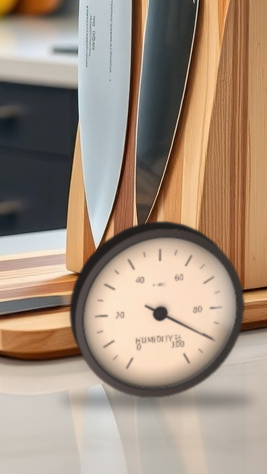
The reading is 90 %
